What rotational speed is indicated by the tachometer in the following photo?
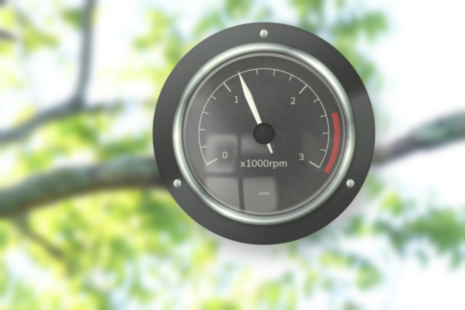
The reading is 1200 rpm
